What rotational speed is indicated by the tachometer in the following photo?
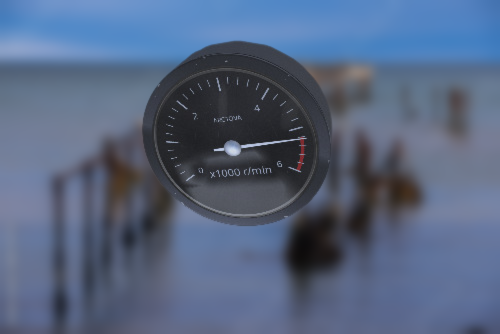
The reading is 5200 rpm
